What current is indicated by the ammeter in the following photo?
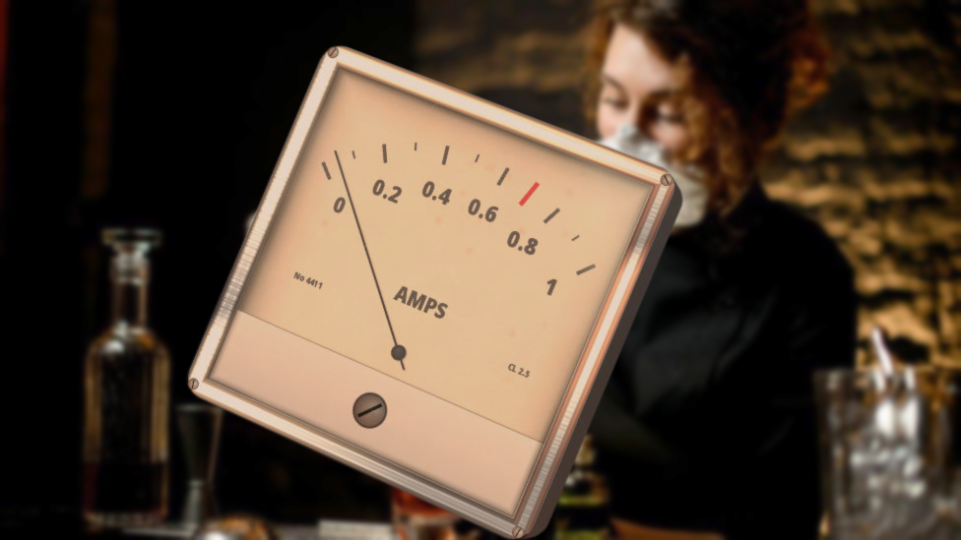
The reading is 0.05 A
